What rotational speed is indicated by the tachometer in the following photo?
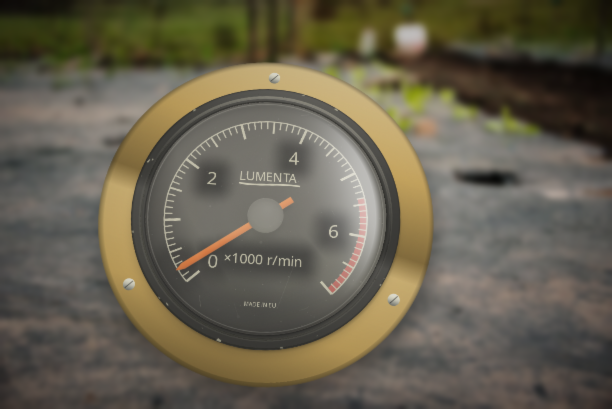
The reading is 200 rpm
